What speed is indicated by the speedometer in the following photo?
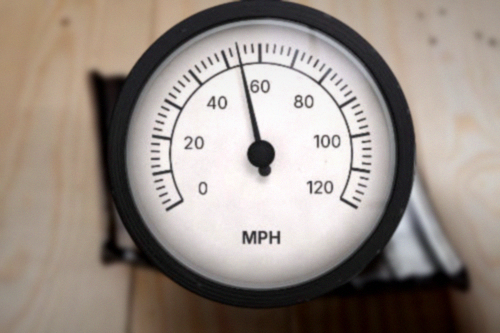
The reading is 54 mph
